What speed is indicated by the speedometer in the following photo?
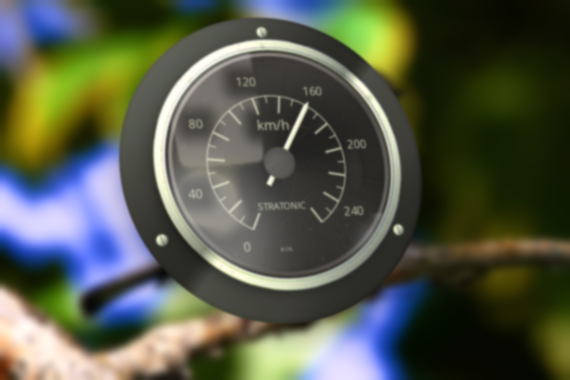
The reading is 160 km/h
